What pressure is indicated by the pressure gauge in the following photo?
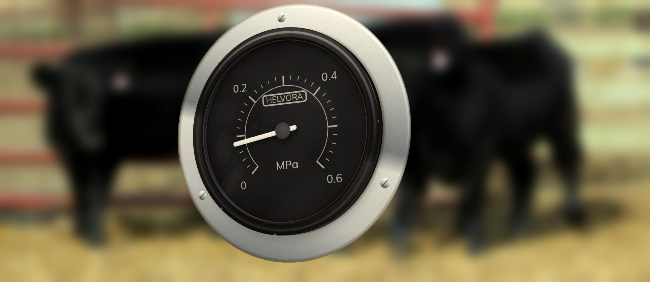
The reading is 0.08 MPa
